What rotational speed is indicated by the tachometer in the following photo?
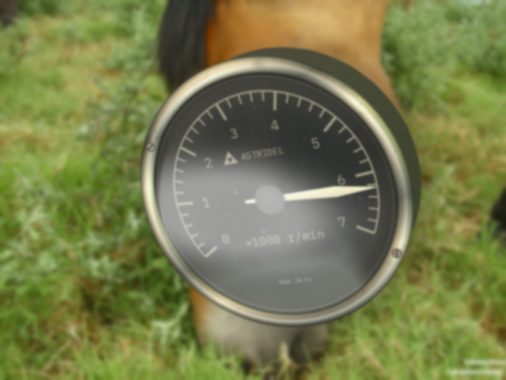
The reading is 6200 rpm
